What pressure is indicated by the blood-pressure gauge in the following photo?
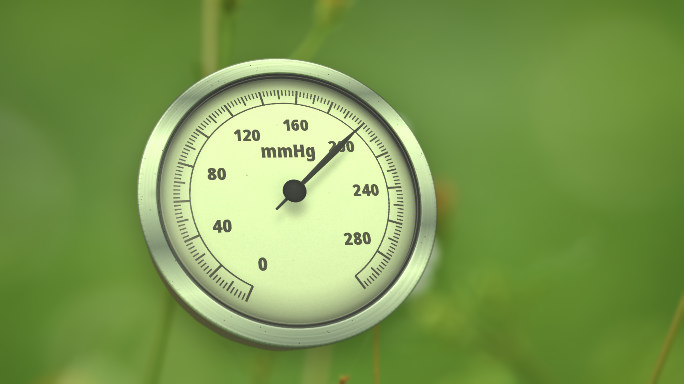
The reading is 200 mmHg
